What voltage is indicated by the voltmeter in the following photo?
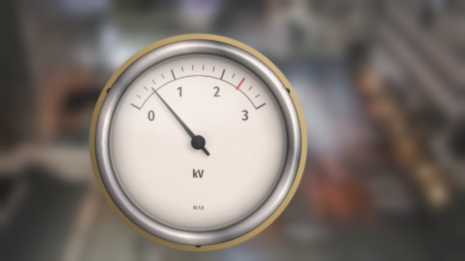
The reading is 0.5 kV
